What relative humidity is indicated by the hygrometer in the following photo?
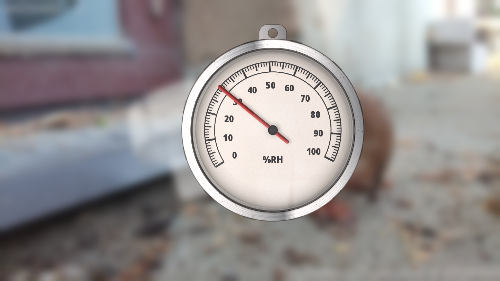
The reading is 30 %
